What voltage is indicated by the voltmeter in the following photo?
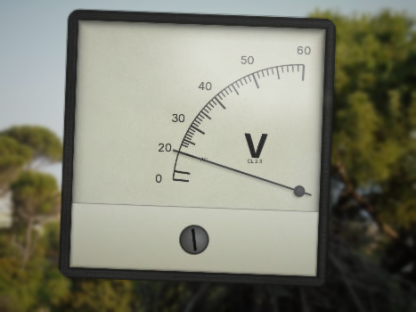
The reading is 20 V
